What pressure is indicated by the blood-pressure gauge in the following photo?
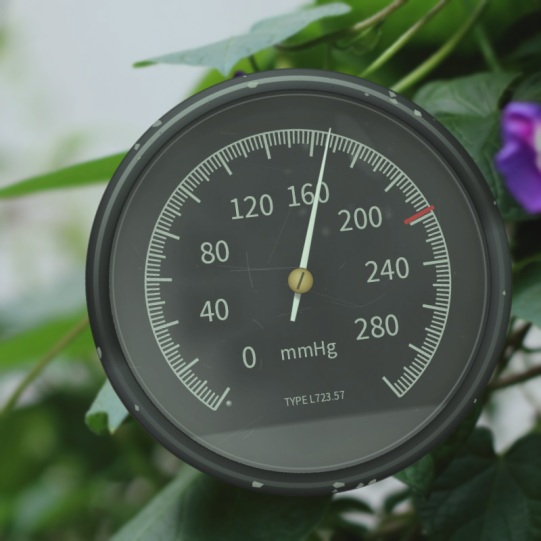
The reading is 166 mmHg
